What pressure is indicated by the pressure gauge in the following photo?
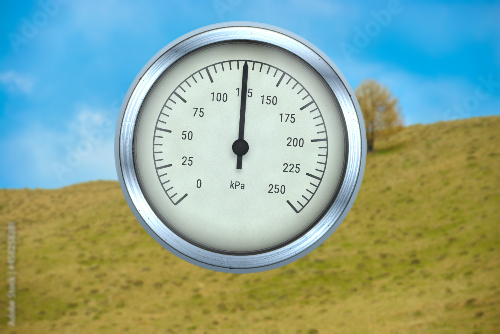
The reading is 125 kPa
